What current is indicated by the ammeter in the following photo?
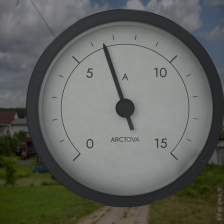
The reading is 6.5 A
